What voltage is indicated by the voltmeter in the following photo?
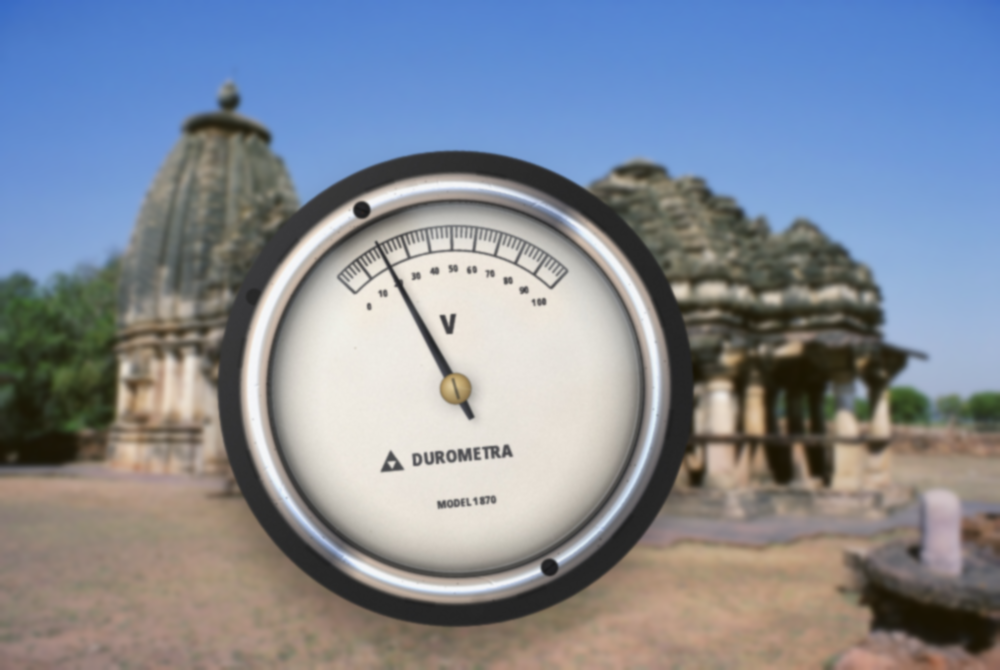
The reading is 20 V
